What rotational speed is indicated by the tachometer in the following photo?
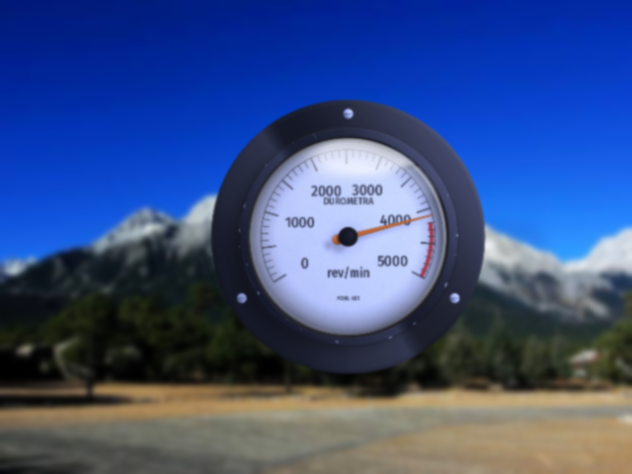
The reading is 4100 rpm
